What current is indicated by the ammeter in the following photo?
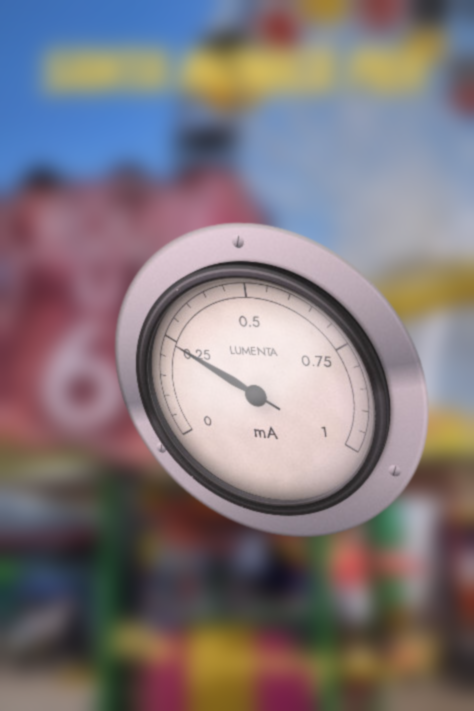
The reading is 0.25 mA
